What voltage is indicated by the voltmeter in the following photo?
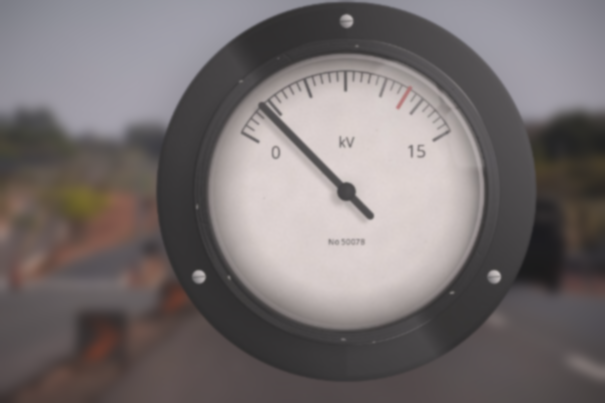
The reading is 2 kV
